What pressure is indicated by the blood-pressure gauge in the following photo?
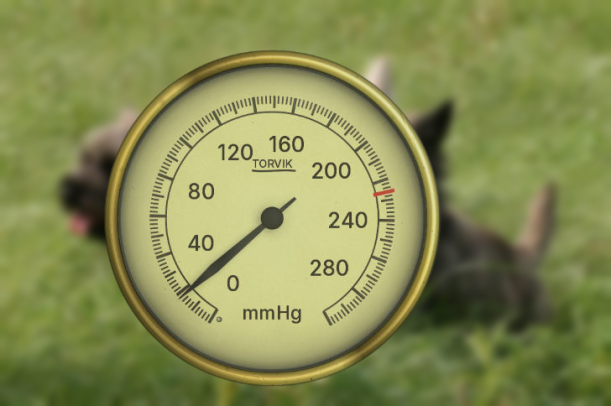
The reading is 18 mmHg
